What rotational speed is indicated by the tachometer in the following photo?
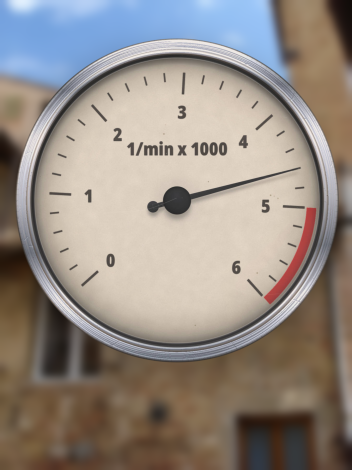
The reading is 4600 rpm
